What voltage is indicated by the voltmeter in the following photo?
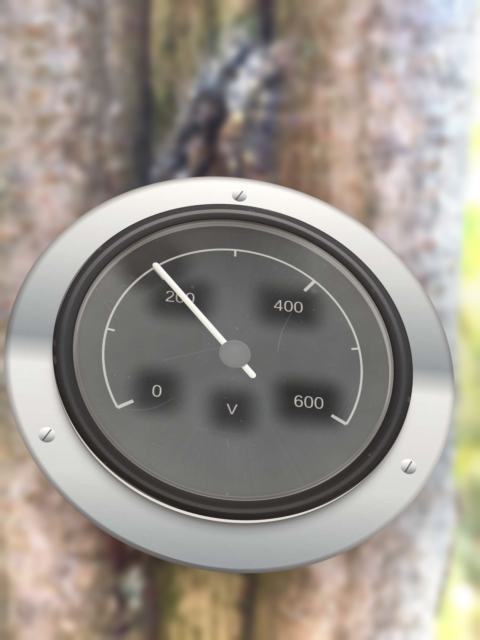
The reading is 200 V
